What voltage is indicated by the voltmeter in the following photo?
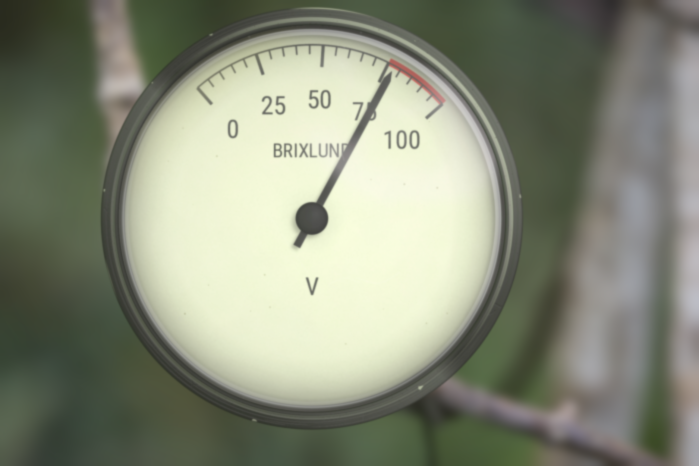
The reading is 77.5 V
